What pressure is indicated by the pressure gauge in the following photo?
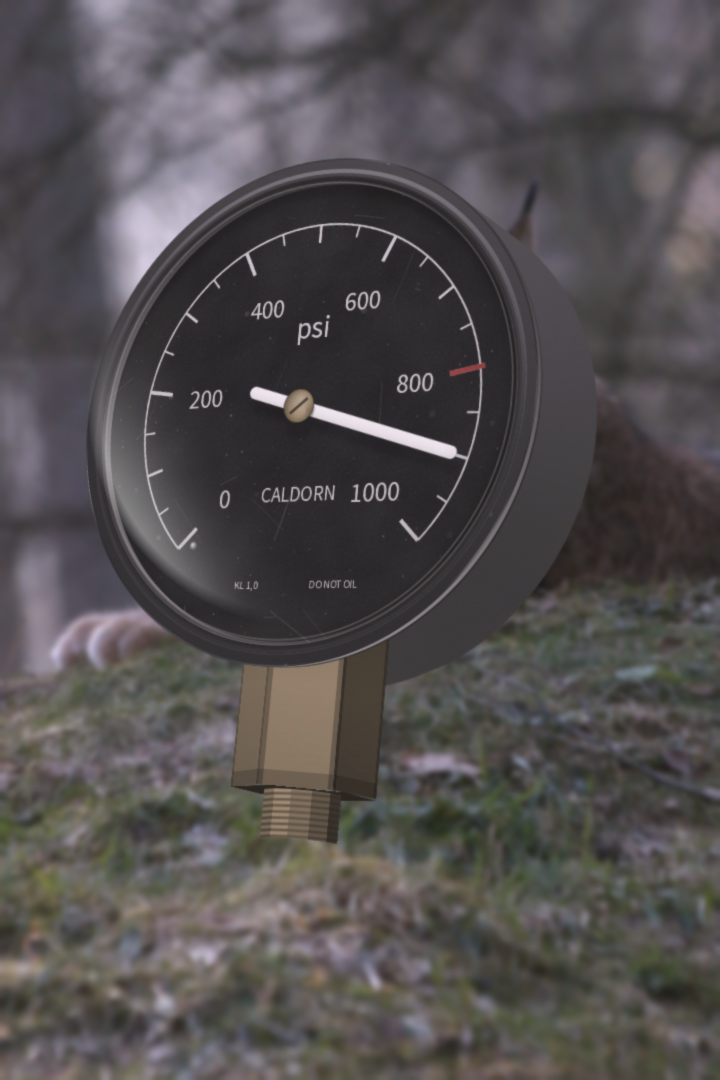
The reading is 900 psi
